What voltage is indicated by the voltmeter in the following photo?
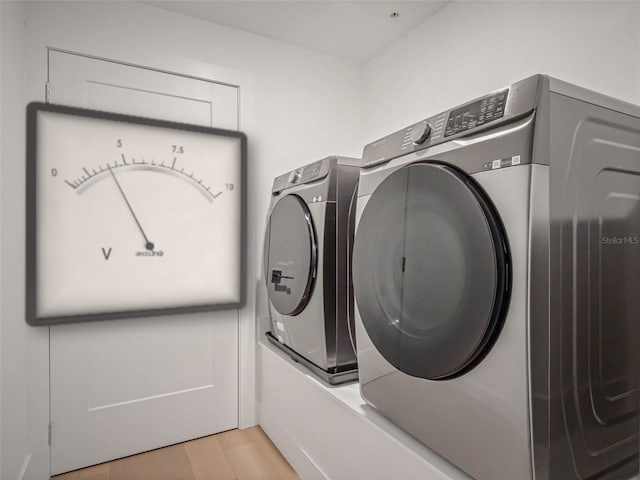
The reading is 4 V
